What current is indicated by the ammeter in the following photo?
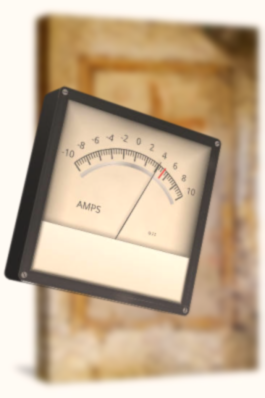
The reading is 4 A
